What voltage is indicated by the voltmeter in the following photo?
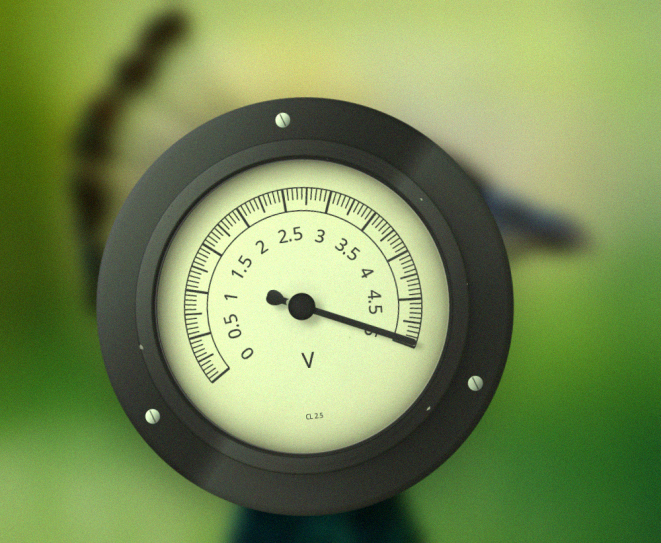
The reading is 4.95 V
